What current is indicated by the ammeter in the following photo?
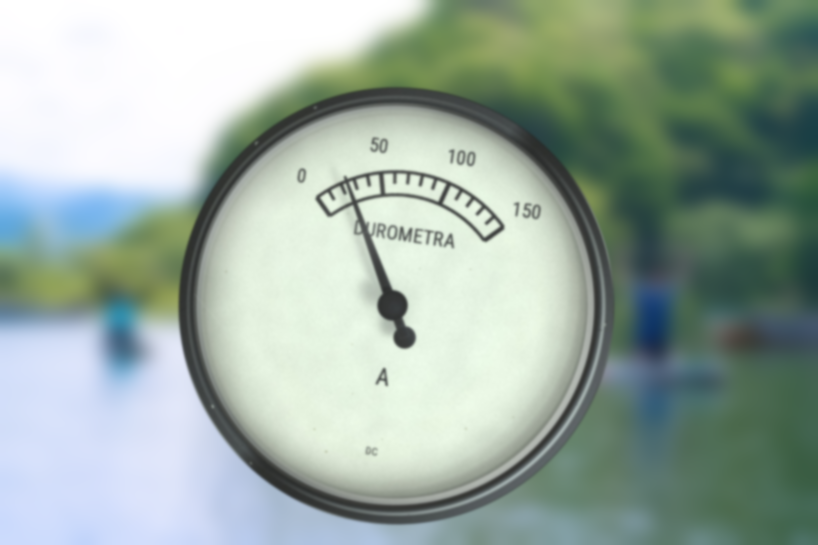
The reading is 25 A
